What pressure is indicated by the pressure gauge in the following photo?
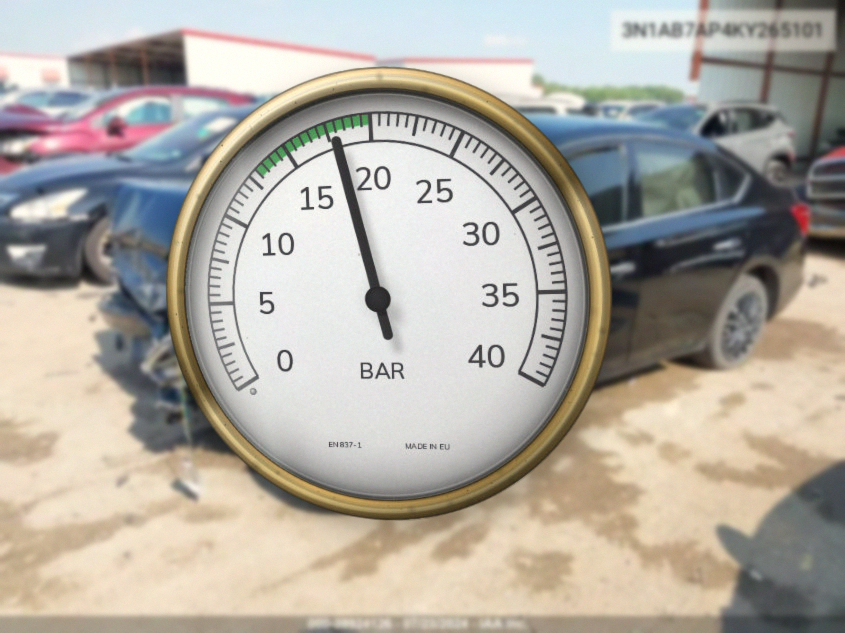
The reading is 18 bar
